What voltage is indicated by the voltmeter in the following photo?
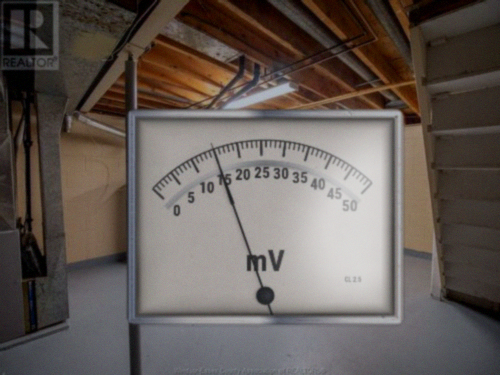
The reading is 15 mV
